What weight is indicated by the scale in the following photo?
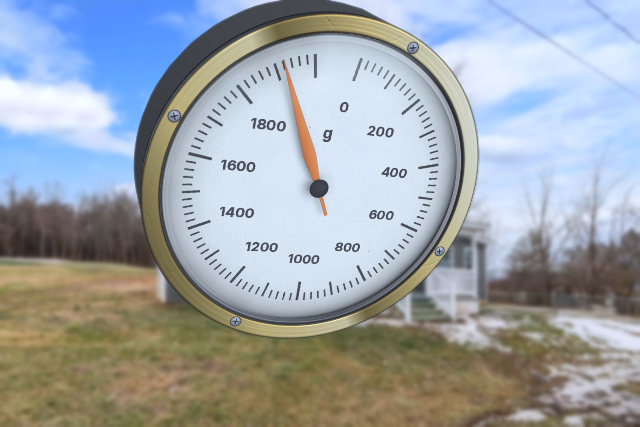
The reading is 1920 g
